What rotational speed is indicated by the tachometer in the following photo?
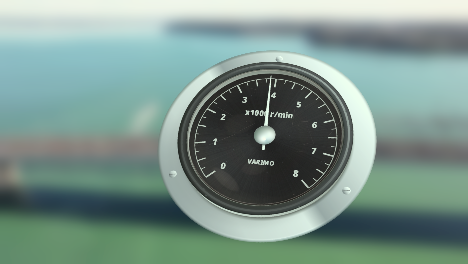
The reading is 3875 rpm
